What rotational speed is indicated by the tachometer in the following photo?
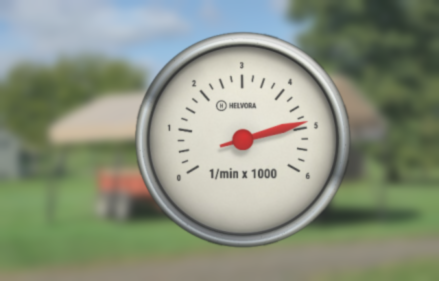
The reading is 4875 rpm
